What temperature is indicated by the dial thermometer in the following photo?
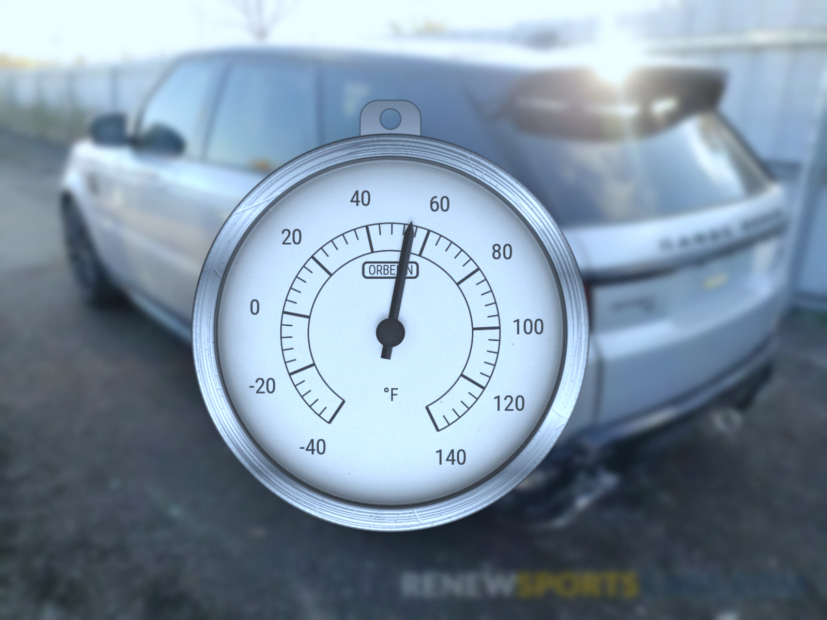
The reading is 54 °F
